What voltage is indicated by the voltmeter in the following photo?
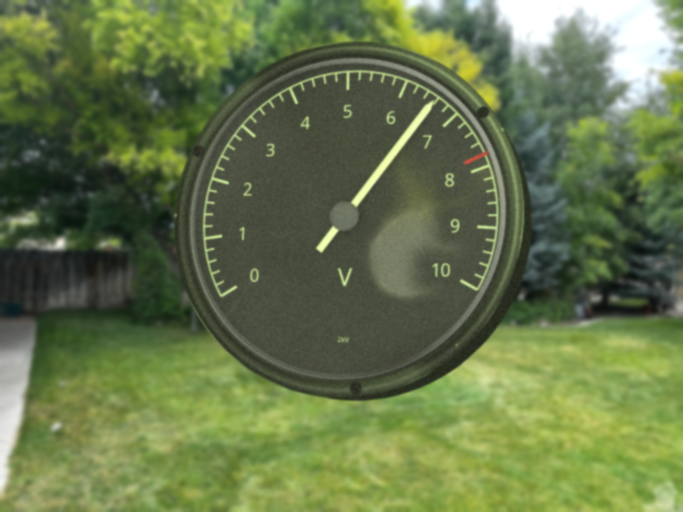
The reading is 6.6 V
